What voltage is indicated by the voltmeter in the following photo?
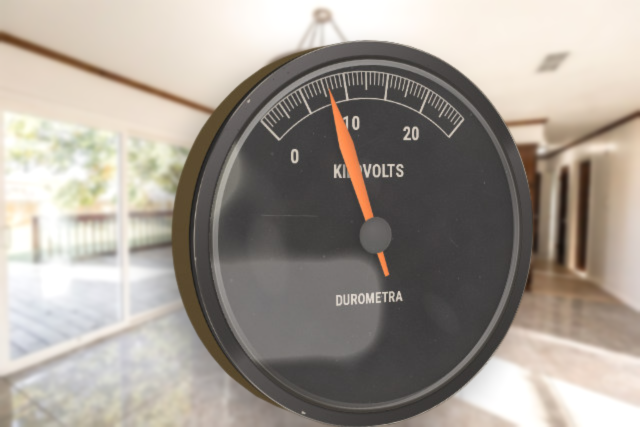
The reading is 7.5 kV
